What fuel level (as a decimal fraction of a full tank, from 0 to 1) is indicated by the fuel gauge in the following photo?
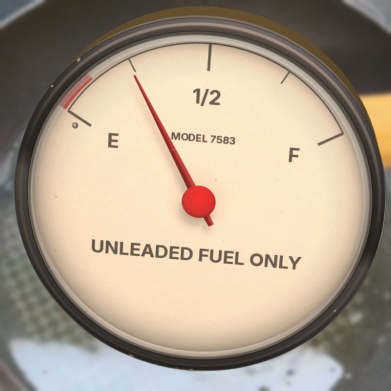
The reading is 0.25
